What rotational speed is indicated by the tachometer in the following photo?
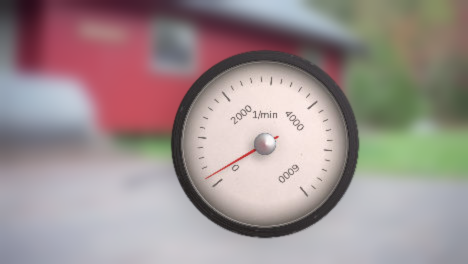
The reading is 200 rpm
